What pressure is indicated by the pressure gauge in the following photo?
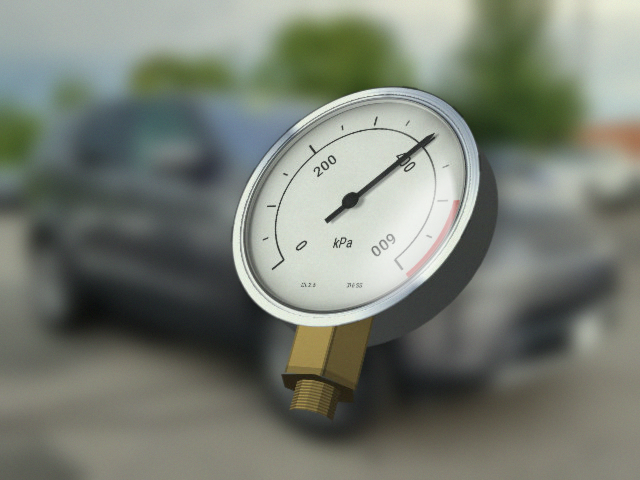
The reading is 400 kPa
